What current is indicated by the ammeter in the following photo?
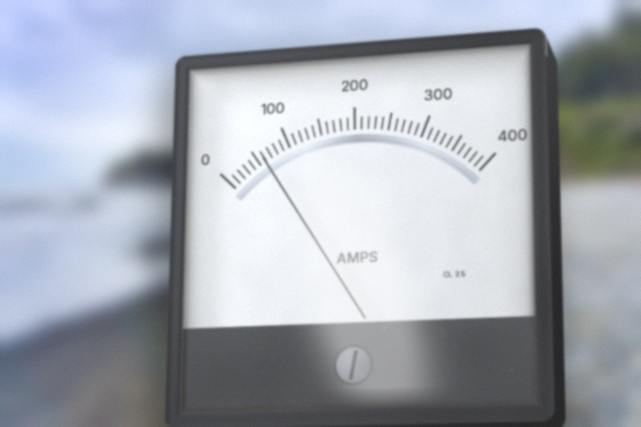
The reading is 60 A
